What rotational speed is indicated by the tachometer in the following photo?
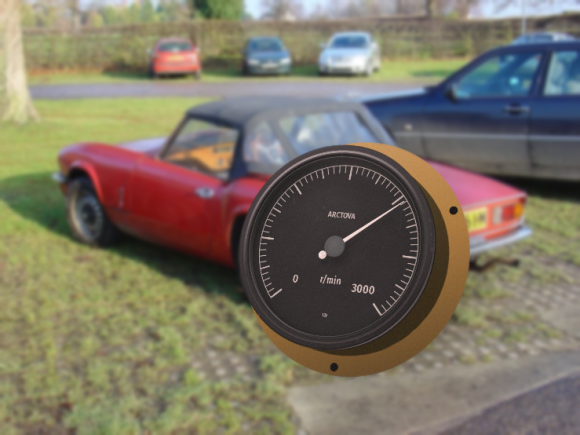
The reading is 2050 rpm
